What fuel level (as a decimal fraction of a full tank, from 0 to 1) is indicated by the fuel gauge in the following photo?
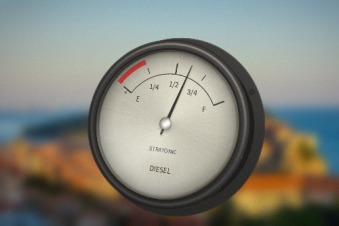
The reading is 0.625
